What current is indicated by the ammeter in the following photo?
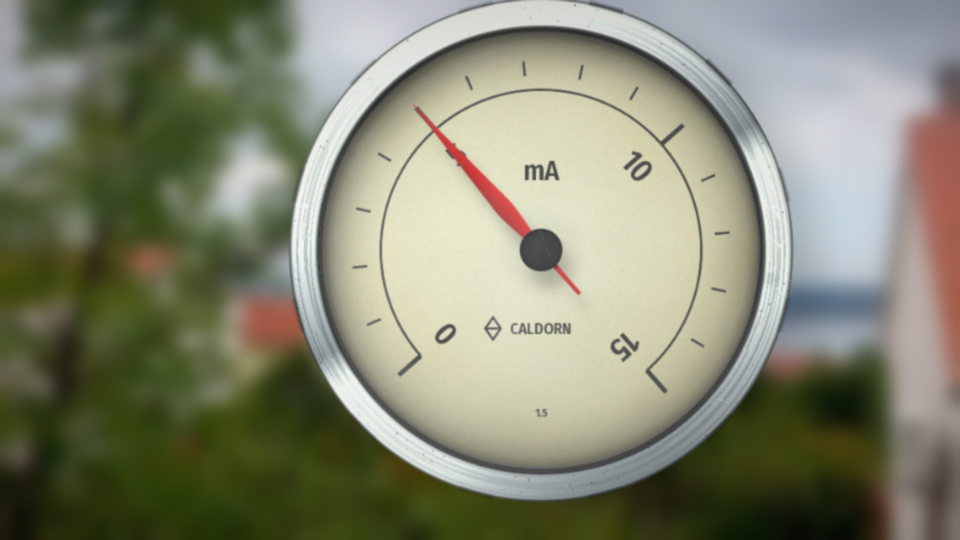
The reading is 5 mA
